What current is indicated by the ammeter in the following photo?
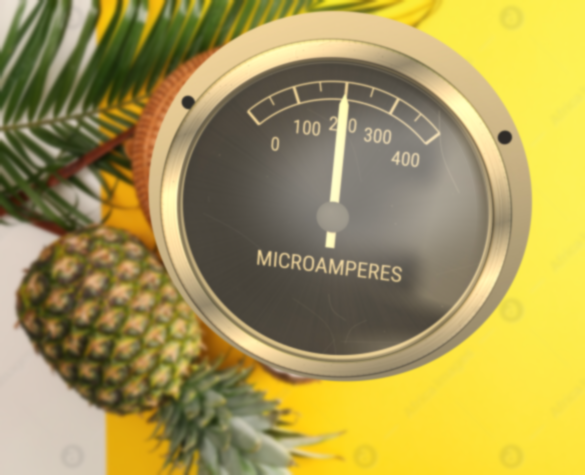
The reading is 200 µA
